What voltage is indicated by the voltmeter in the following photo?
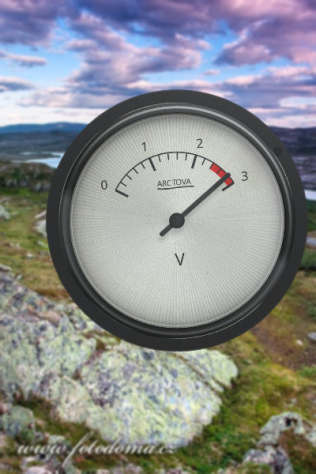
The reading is 2.8 V
